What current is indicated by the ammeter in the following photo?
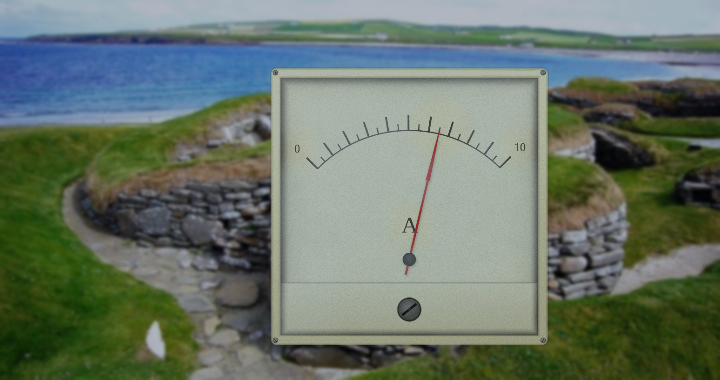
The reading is 6.5 A
